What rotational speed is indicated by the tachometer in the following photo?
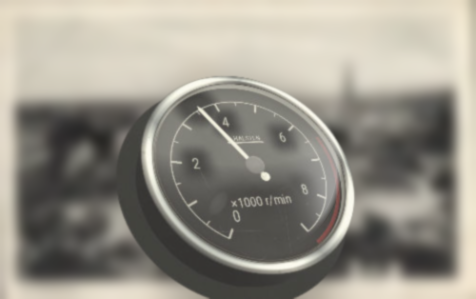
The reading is 3500 rpm
